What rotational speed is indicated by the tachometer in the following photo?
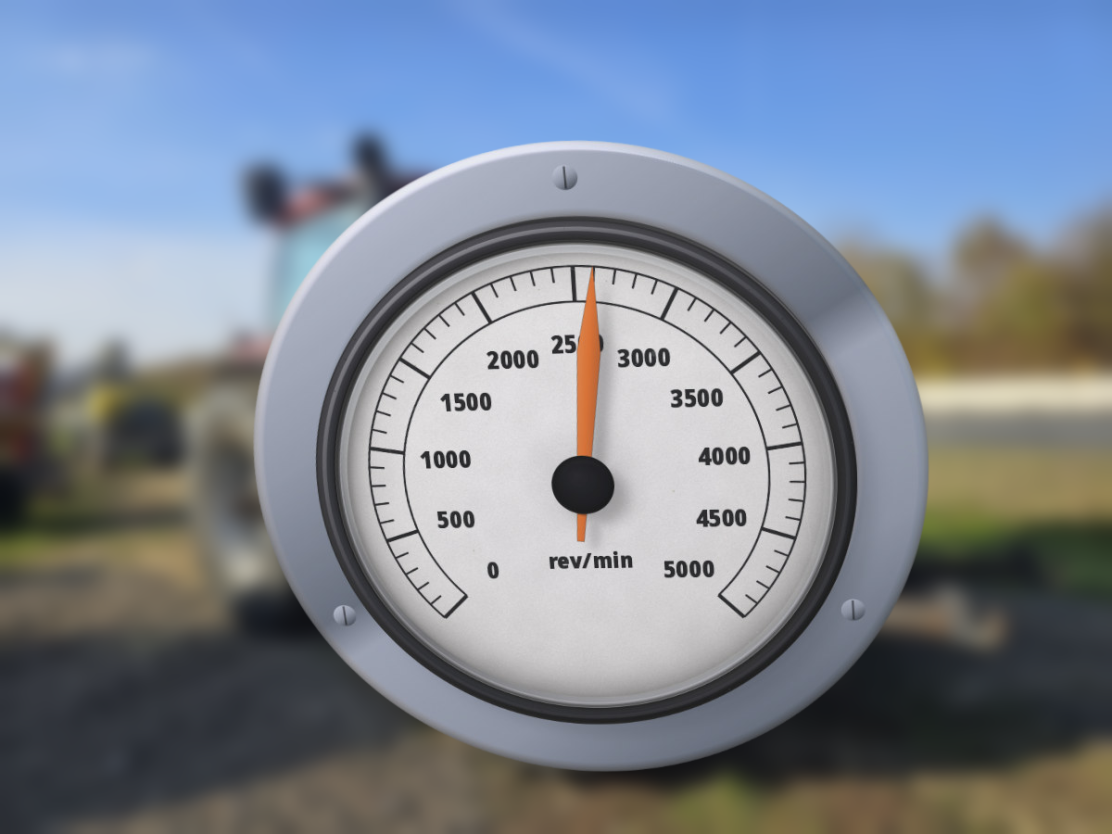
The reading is 2600 rpm
